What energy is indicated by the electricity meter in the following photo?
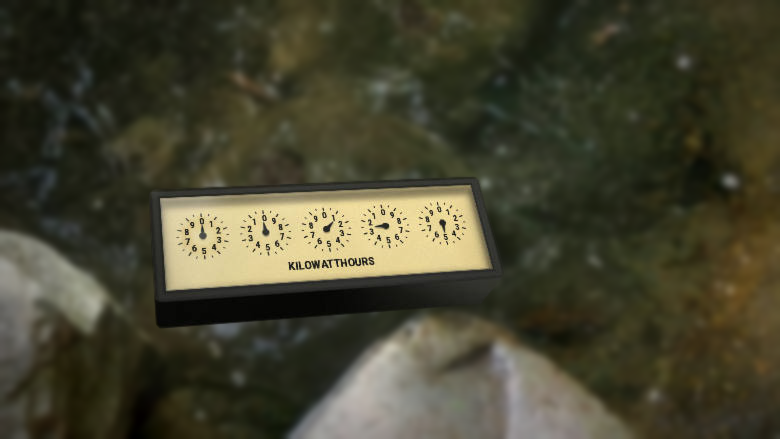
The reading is 125 kWh
